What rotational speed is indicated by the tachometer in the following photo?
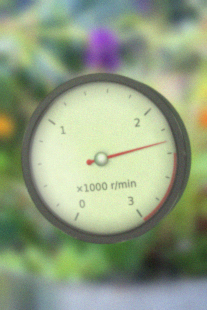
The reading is 2300 rpm
